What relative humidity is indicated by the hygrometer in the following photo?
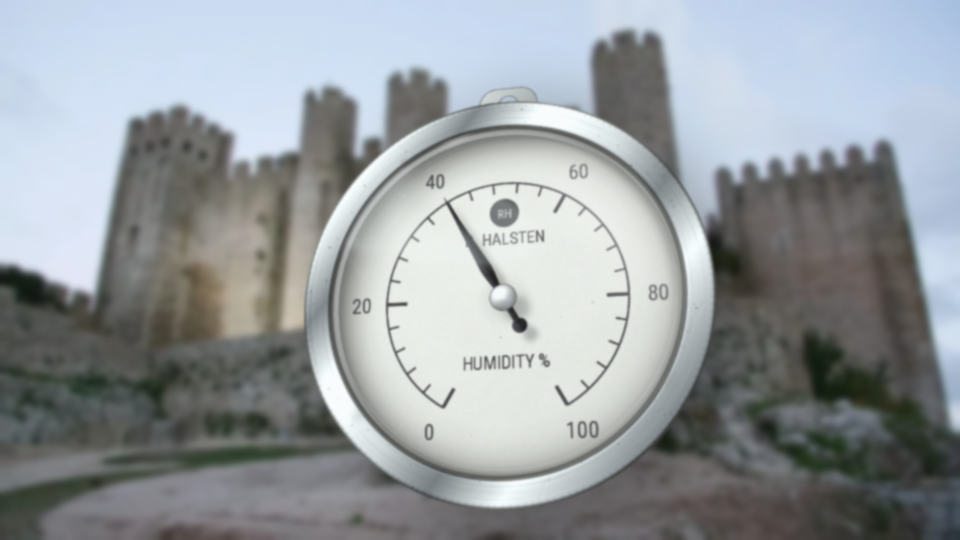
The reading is 40 %
